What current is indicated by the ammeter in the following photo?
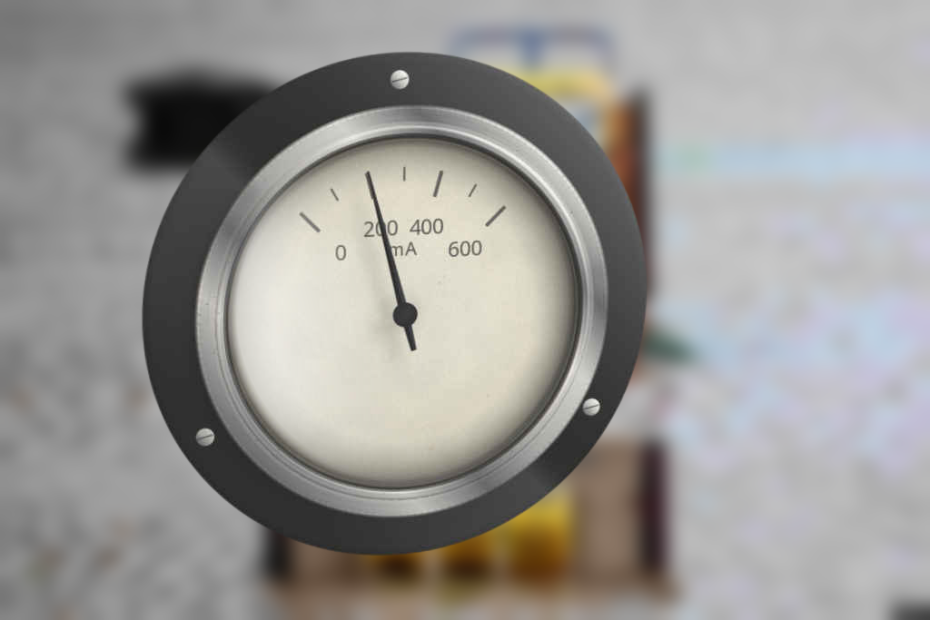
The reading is 200 mA
